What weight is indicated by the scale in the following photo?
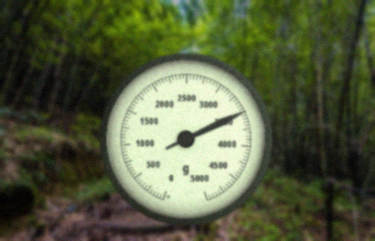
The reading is 3500 g
